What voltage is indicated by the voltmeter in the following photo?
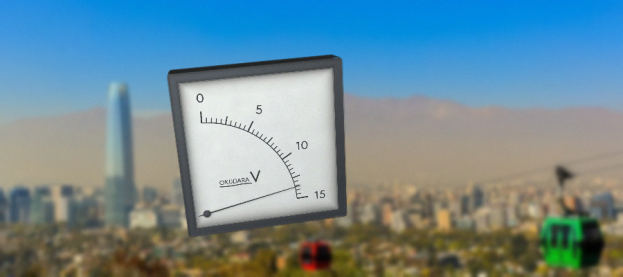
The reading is 13.5 V
